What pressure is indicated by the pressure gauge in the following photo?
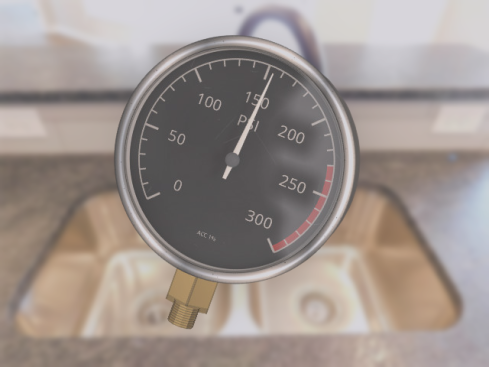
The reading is 155 psi
